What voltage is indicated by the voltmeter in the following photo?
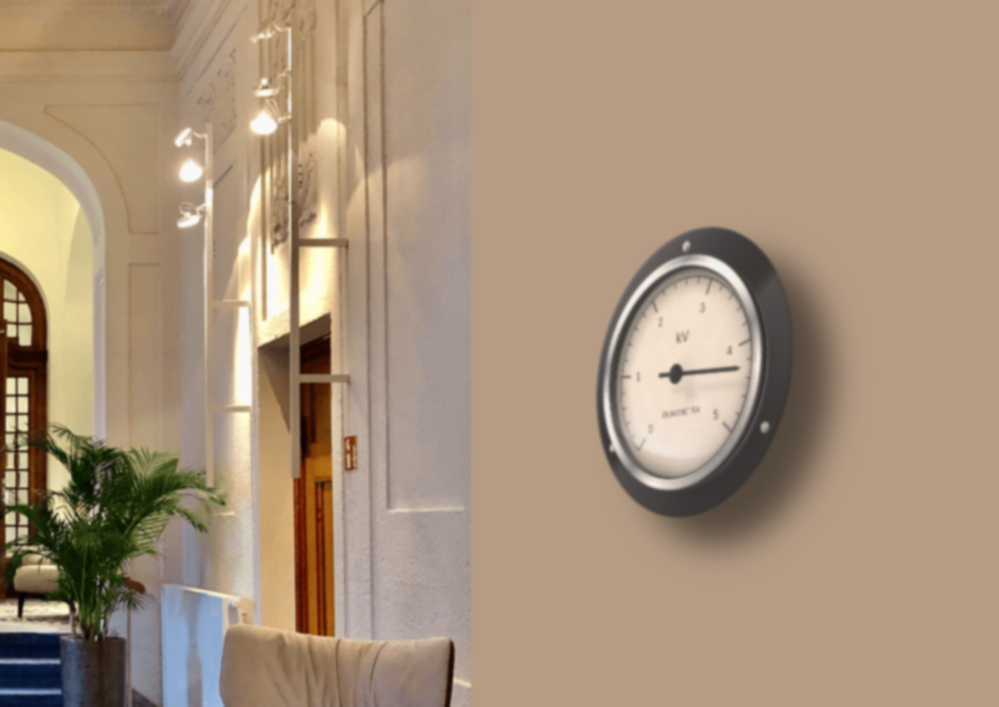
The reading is 4.3 kV
